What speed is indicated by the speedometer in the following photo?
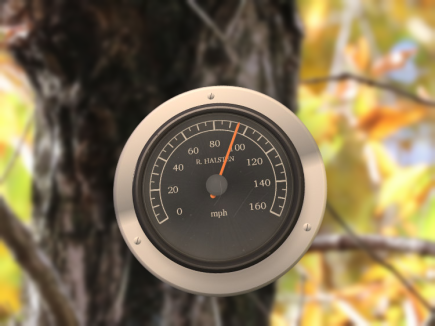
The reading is 95 mph
